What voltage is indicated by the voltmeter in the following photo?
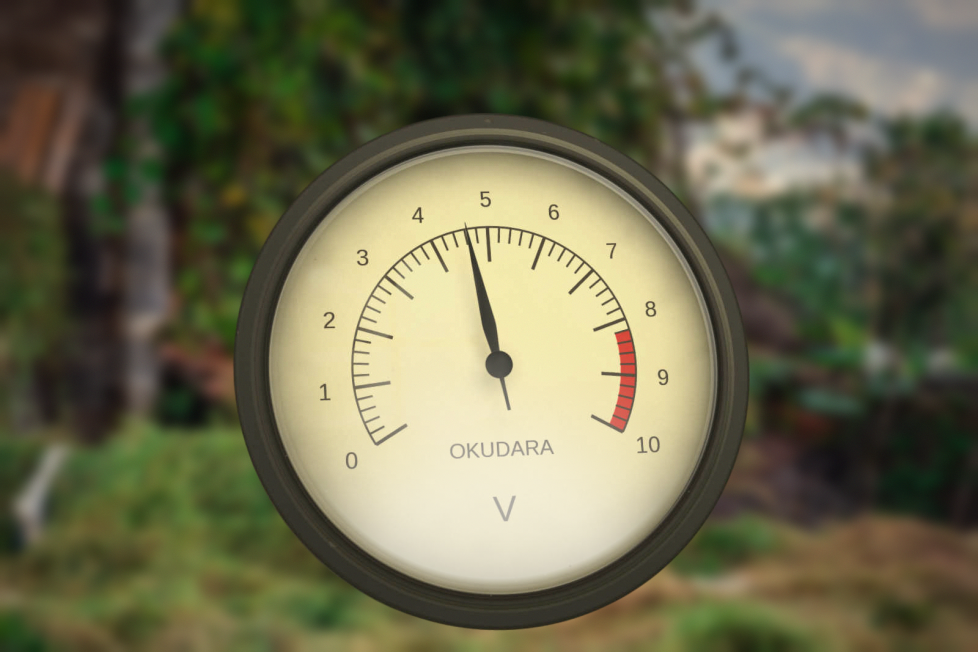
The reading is 4.6 V
